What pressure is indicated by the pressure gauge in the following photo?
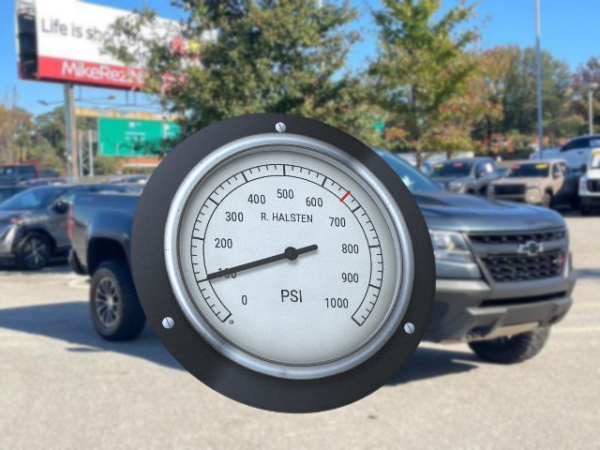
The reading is 100 psi
